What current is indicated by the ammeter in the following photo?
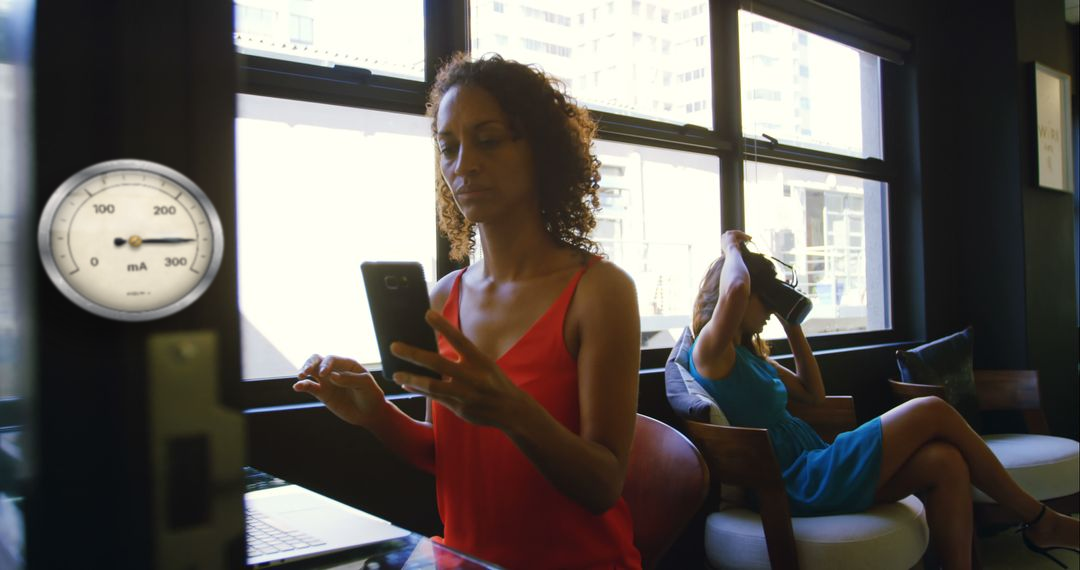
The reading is 260 mA
